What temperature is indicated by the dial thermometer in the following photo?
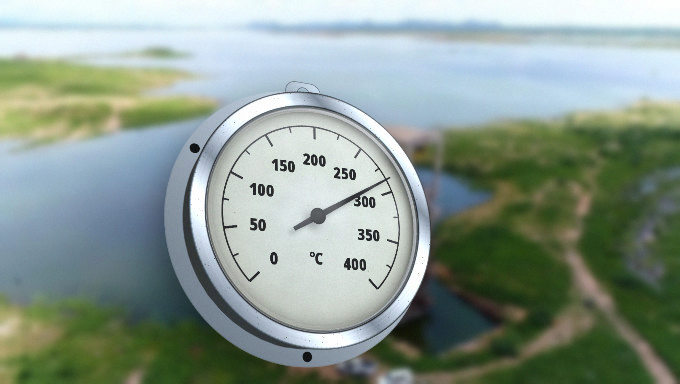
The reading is 287.5 °C
